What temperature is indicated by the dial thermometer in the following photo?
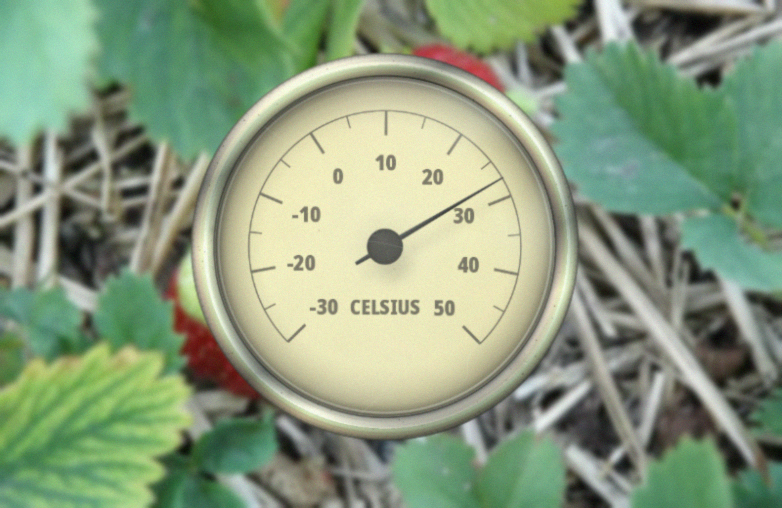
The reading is 27.5 °C
